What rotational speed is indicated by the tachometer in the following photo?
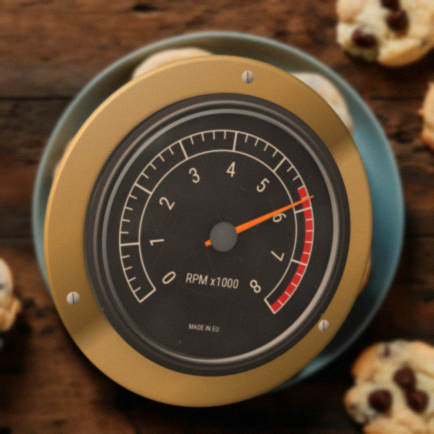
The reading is 5800 rpm
